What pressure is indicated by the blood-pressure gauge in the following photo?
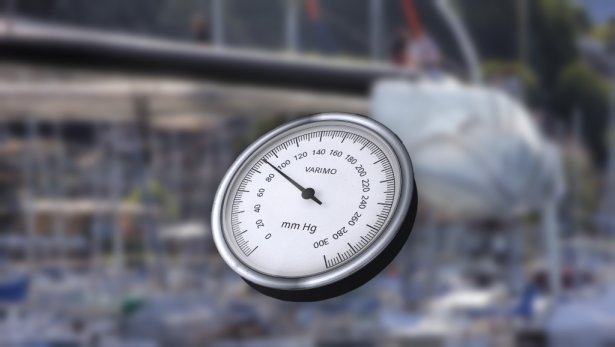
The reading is 90 mmHg
